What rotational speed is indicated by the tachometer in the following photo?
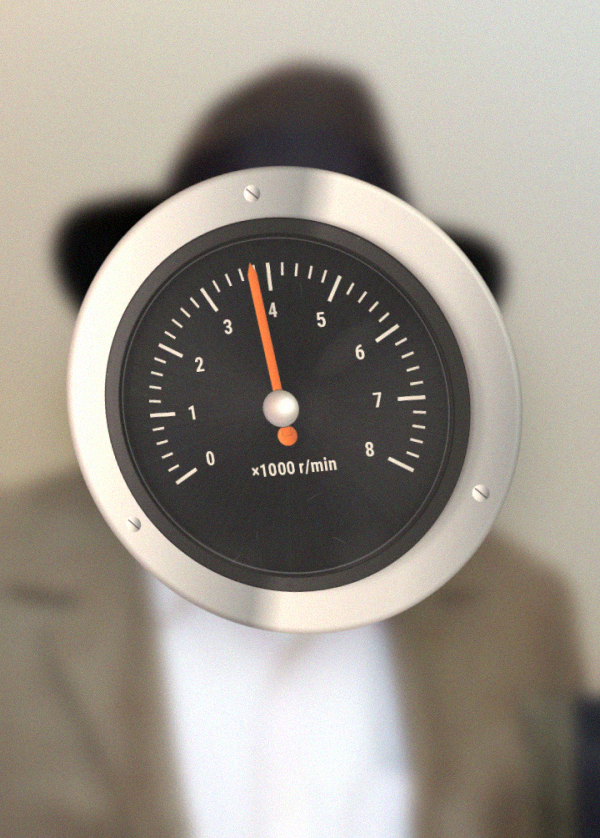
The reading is 3800 rpm
